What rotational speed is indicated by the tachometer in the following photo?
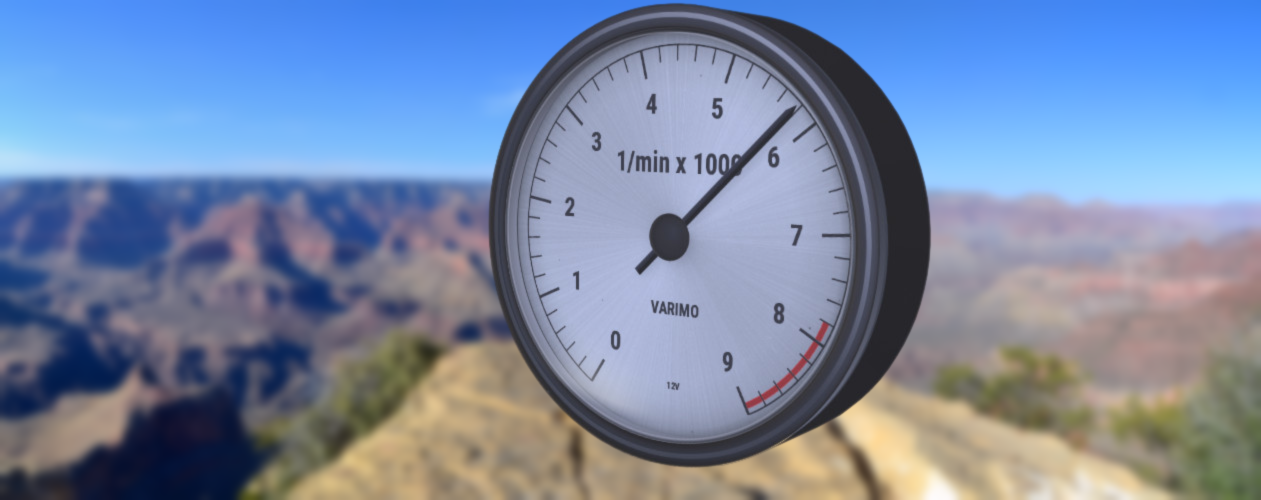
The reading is 5800 rpm
